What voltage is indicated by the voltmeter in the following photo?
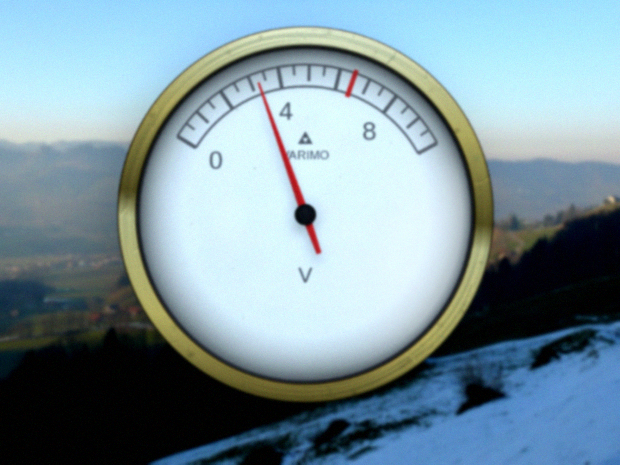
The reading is 3.25 V
